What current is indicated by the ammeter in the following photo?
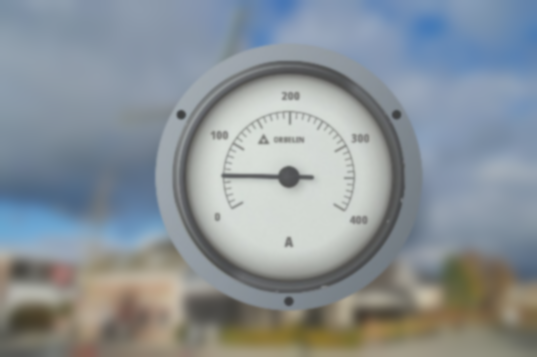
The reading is 50 A
